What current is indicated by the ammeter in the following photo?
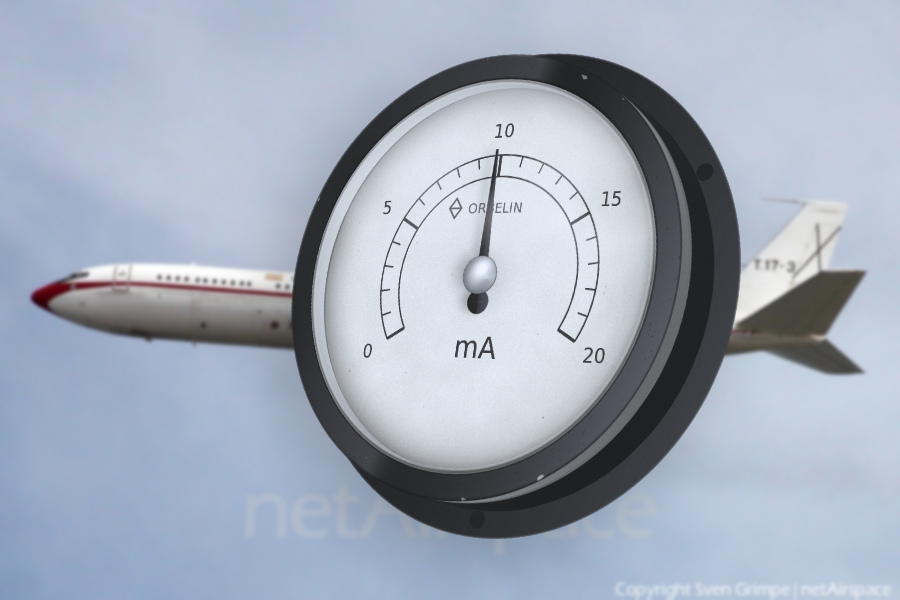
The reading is 10 mA
